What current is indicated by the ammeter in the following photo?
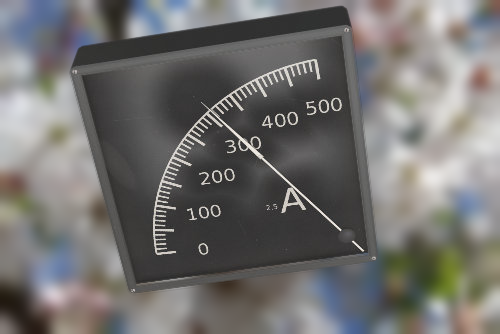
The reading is 310 A
